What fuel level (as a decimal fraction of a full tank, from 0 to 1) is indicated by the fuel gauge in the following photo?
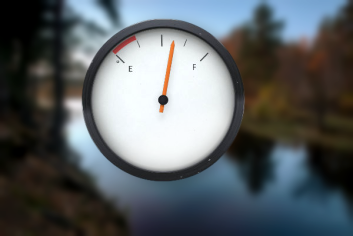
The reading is 0.625
